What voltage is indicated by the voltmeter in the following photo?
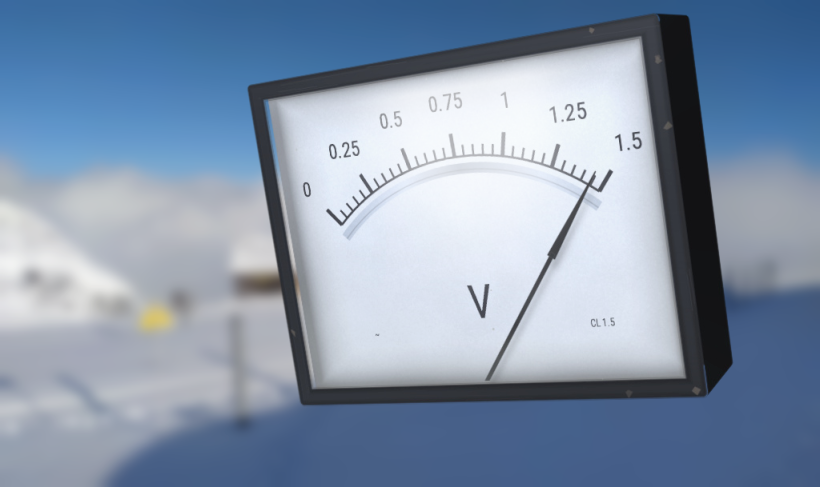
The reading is 1.45 V
